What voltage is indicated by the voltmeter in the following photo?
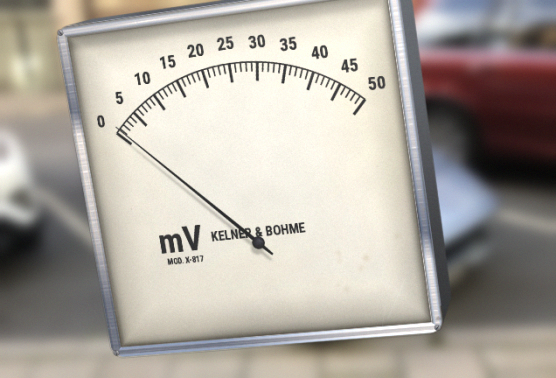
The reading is 1 mV
